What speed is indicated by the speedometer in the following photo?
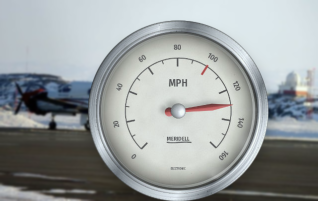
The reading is 130 mph
